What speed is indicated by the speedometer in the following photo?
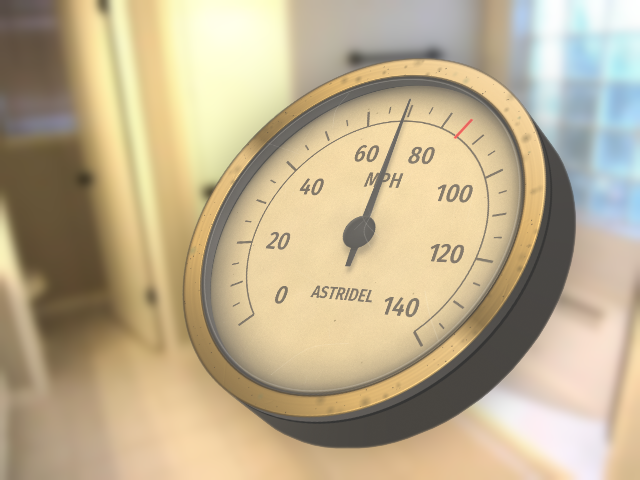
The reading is 70 mph
